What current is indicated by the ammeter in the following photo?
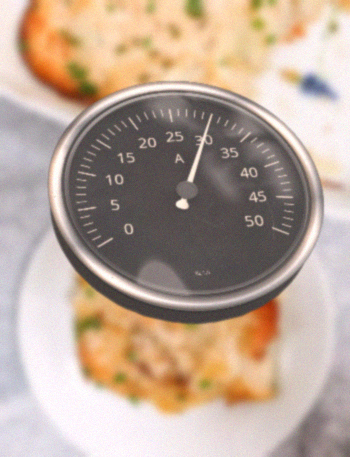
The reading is 30 A
